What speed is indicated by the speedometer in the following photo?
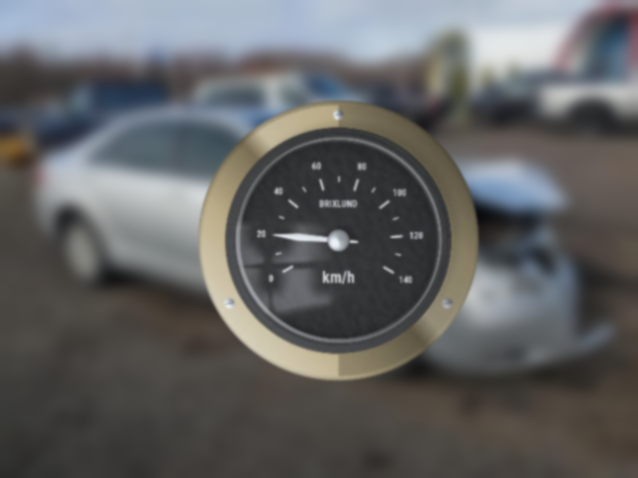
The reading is 20 km/h
